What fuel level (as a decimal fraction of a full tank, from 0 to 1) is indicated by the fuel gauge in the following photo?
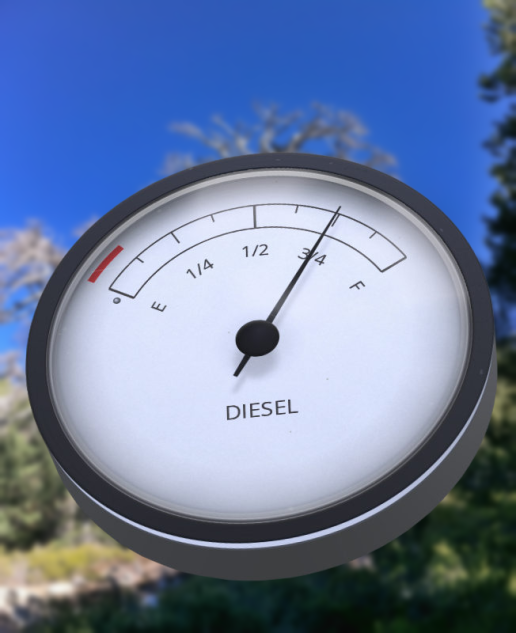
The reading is 0.75
